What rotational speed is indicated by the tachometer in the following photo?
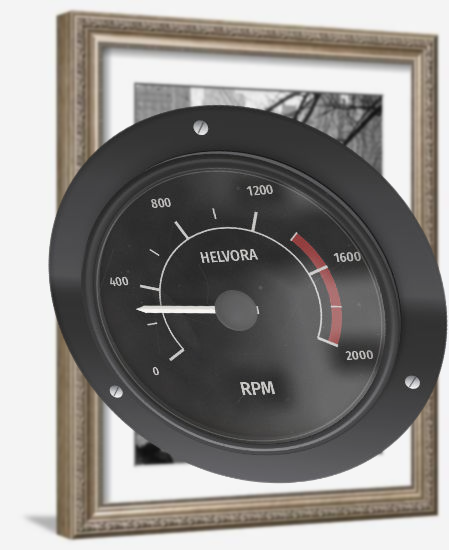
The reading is 300 rpm
